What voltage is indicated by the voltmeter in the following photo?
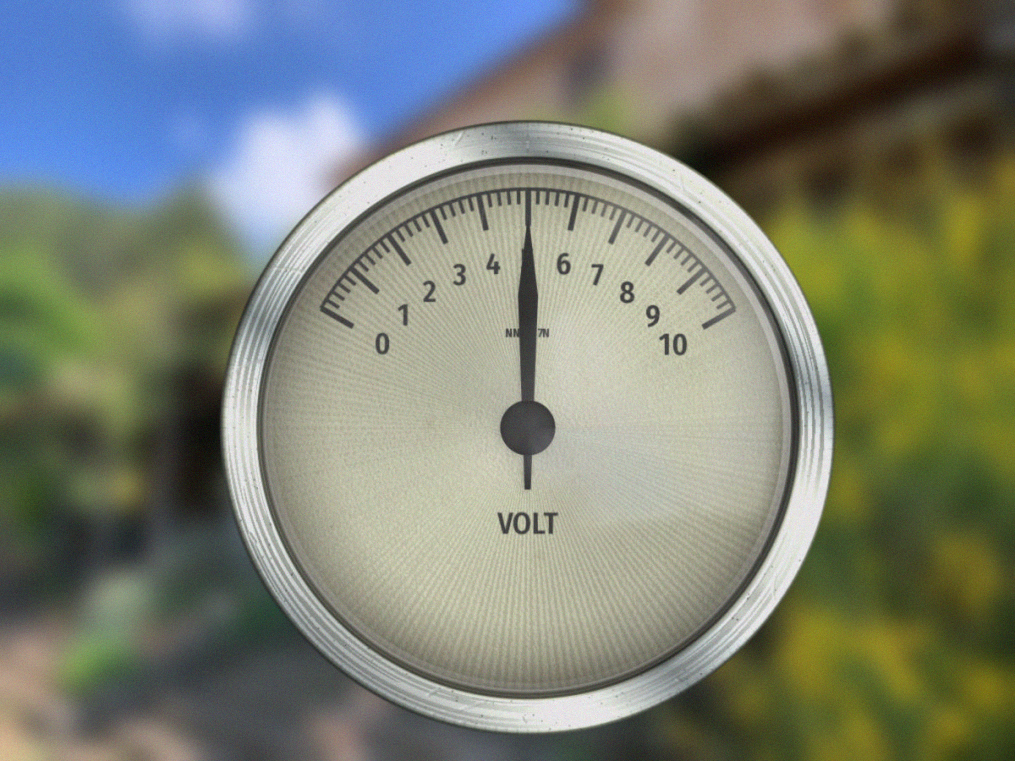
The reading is 5 V
